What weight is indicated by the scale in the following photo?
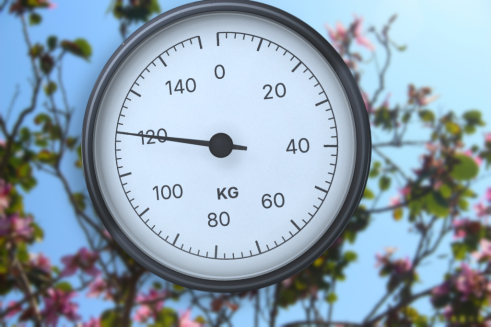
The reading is 120 kg
